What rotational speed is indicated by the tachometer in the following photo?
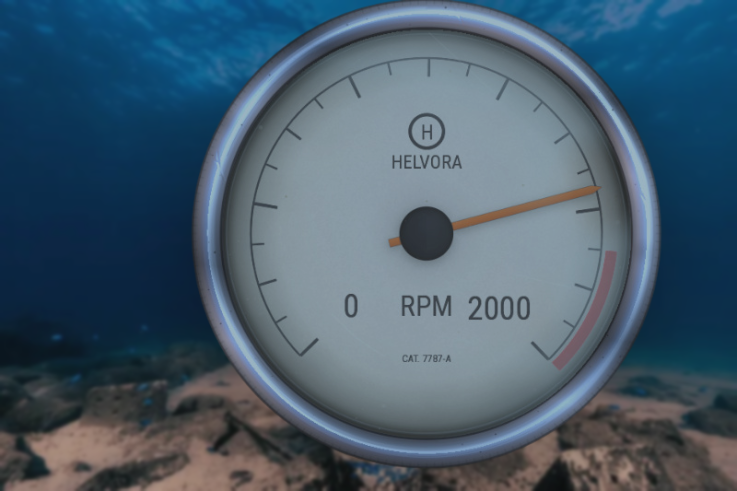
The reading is 1550 rpm
